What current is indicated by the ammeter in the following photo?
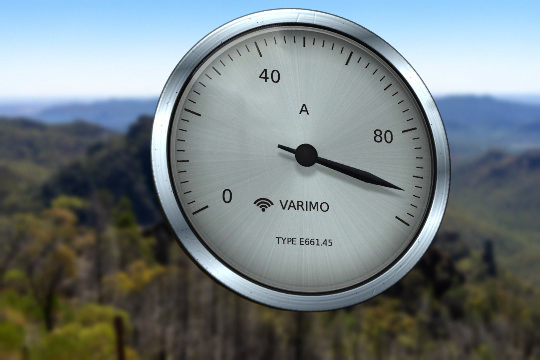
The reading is 94 A
